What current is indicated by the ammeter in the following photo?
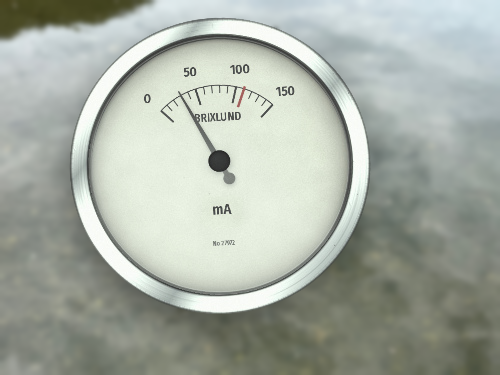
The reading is 30 mA
